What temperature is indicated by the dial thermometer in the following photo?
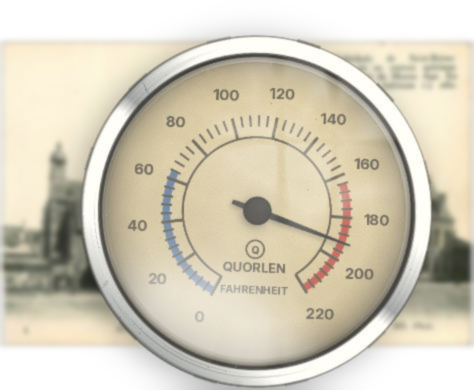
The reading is 192 °F
